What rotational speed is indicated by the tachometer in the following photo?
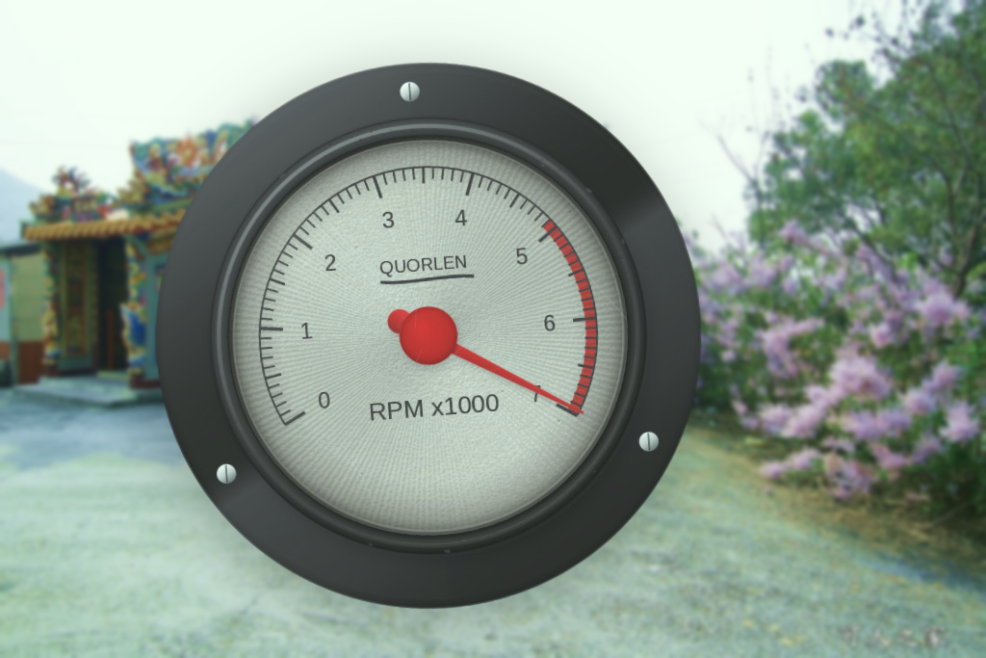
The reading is 6950 rpm
